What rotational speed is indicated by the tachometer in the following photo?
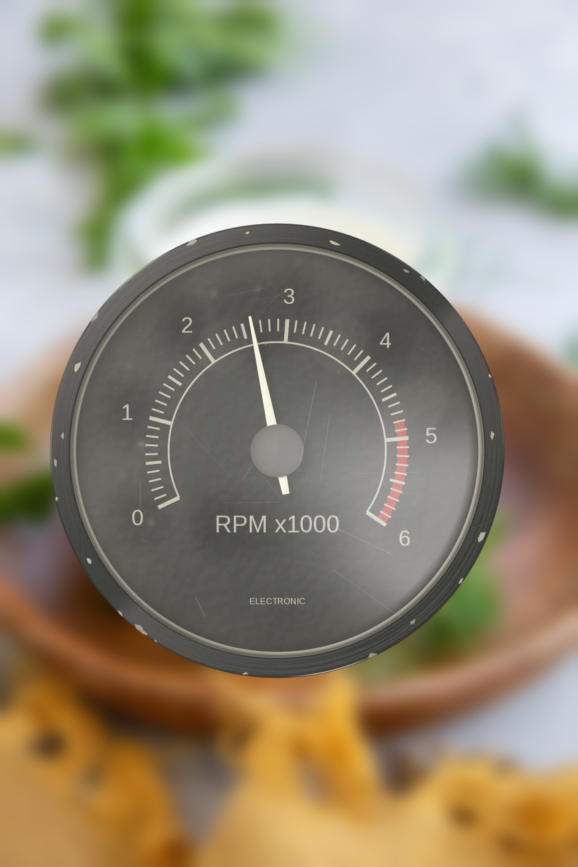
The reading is 2600 rpm
